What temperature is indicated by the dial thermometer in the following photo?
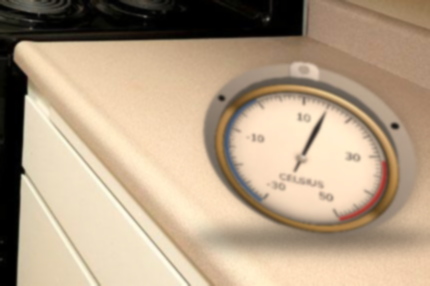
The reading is 15 °C
